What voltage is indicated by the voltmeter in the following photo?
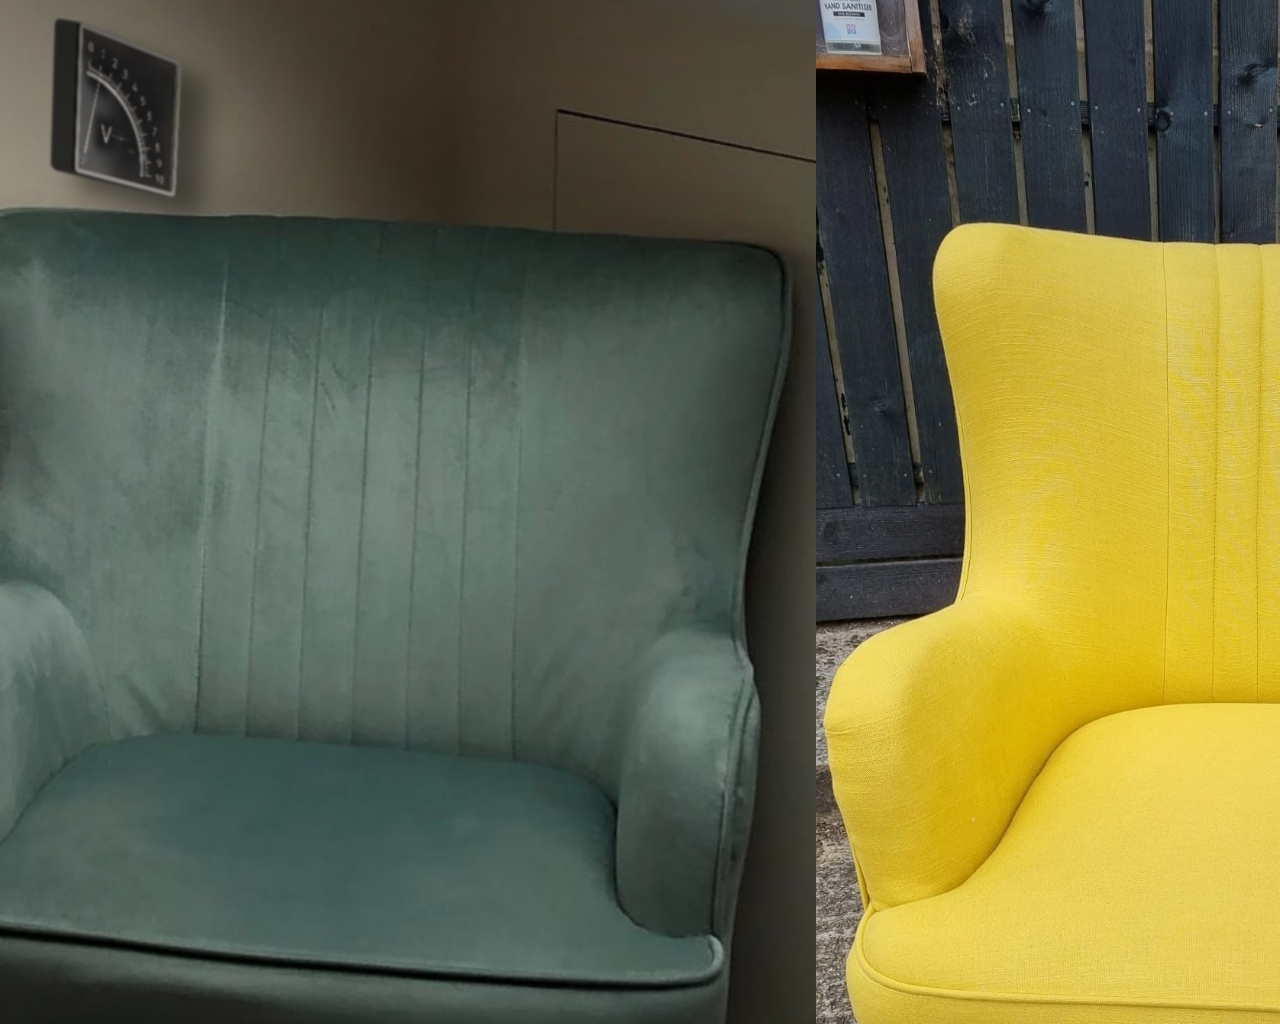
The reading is 1 V
